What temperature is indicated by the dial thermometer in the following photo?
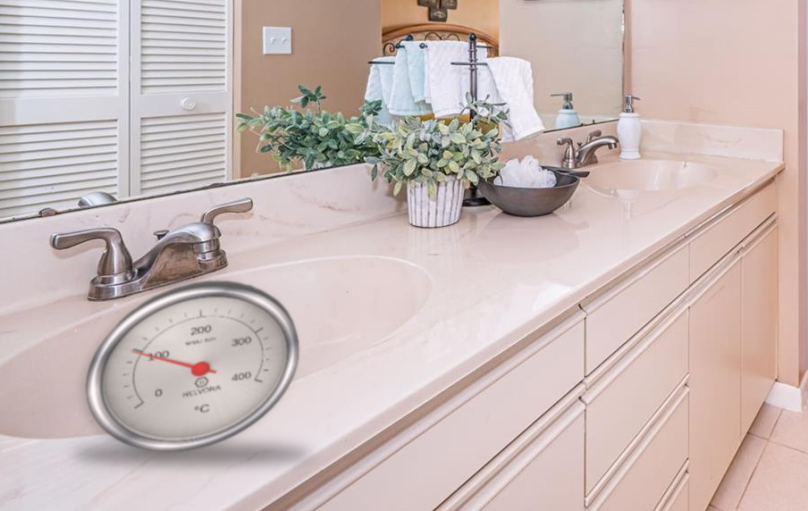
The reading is 100 °C
